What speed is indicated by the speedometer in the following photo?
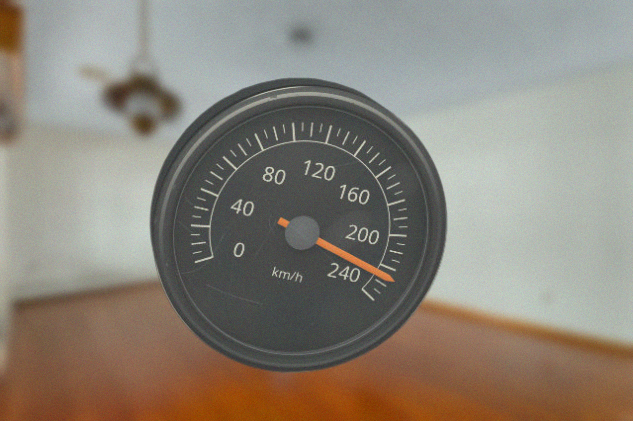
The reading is 225 km/h
